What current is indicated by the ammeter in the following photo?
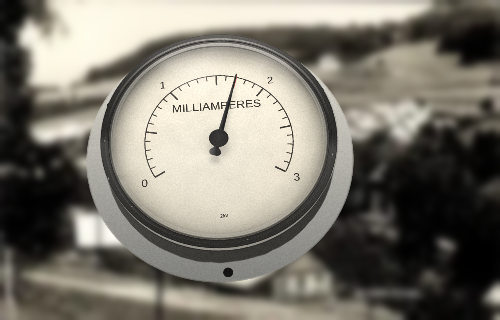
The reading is 1.7 mA
